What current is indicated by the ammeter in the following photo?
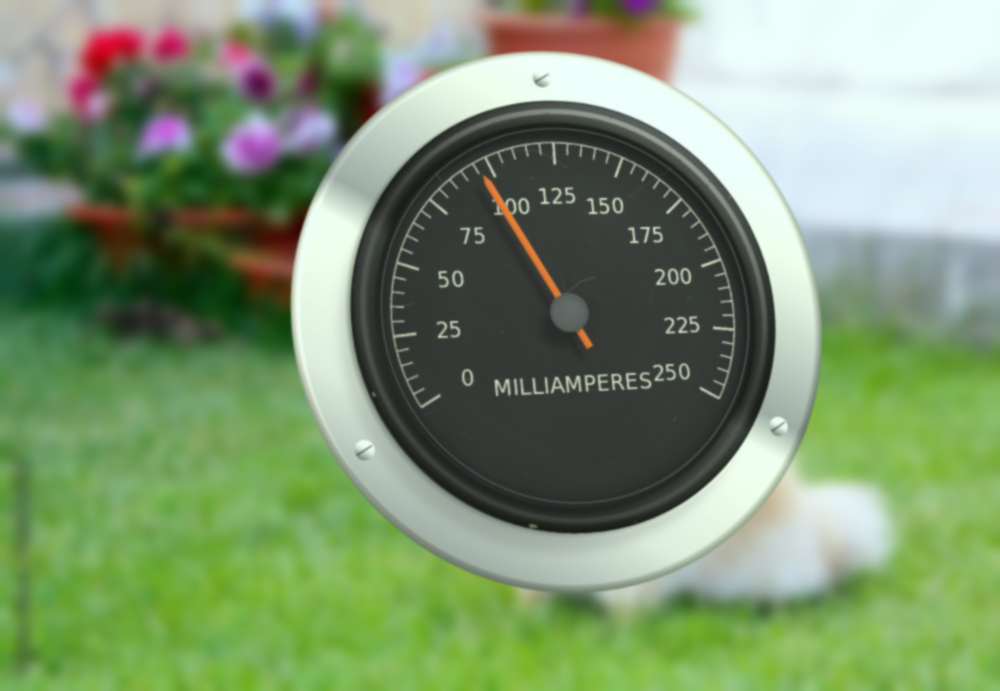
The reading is 95 mA
